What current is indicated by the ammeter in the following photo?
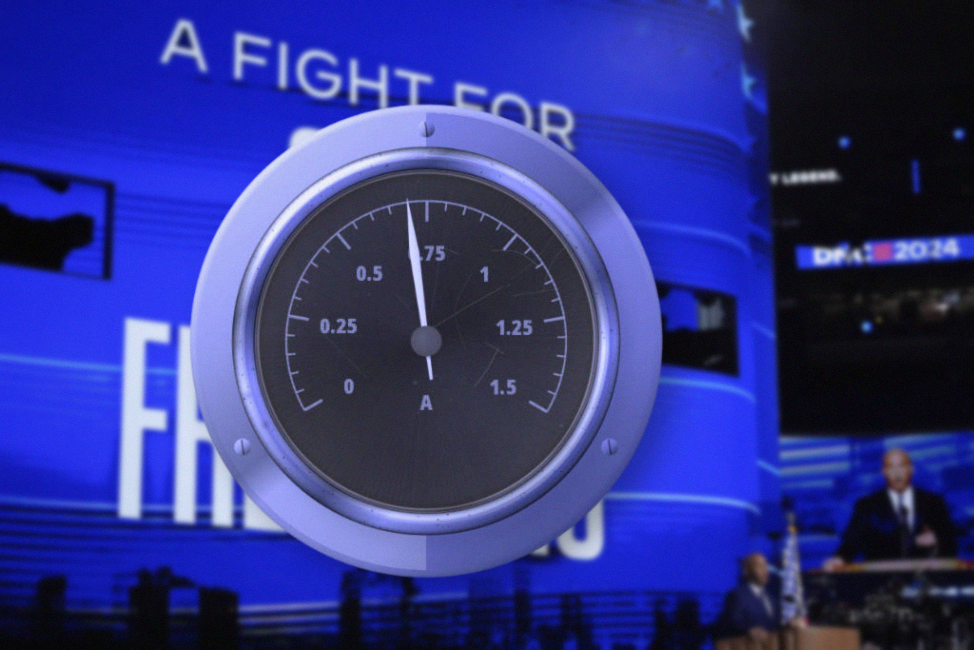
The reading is 0.7 A
